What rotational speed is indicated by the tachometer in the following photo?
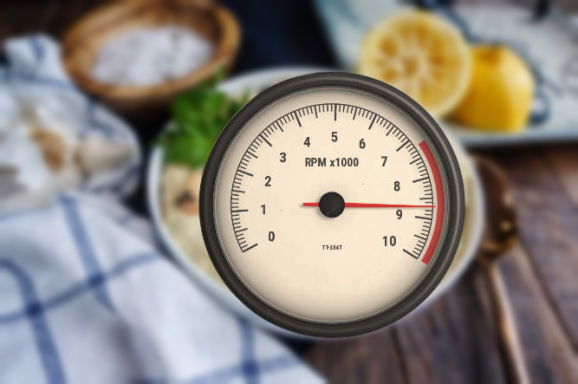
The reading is 8700 rpm
